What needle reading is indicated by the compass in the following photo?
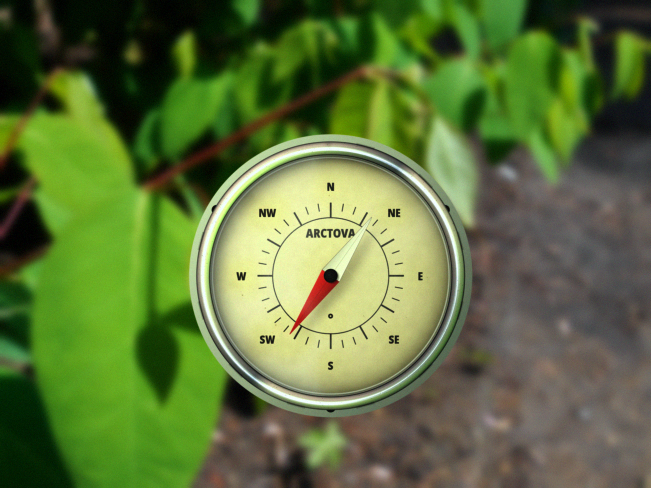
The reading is 215 °
